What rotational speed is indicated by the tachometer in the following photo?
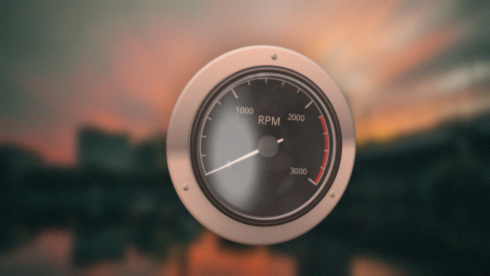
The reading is 0 rpm
